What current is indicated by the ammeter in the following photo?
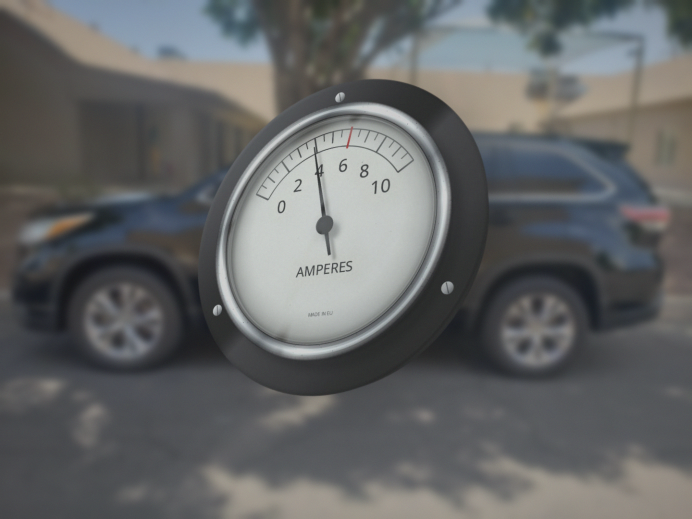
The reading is 4 A
